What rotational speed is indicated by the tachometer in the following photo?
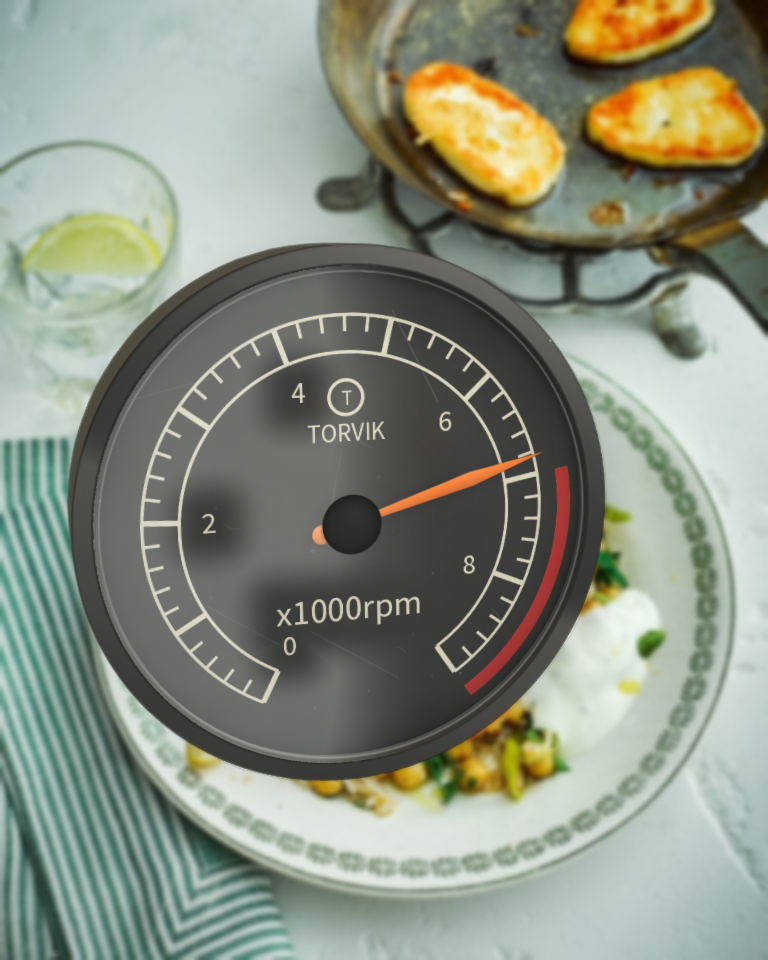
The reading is 6800 rpm
